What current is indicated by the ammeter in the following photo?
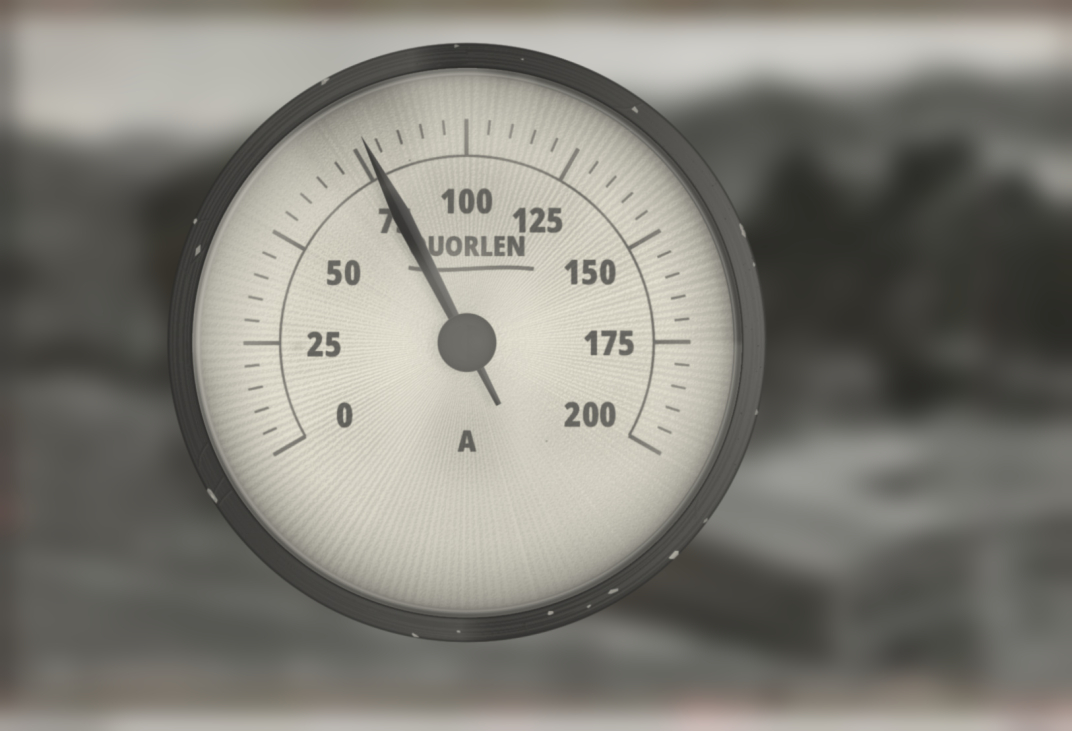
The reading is 77.5 A
